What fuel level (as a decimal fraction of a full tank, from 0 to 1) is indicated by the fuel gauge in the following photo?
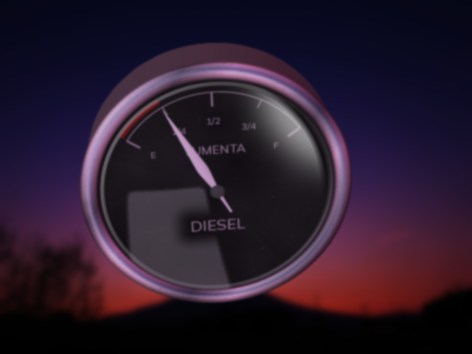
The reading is 0.25
